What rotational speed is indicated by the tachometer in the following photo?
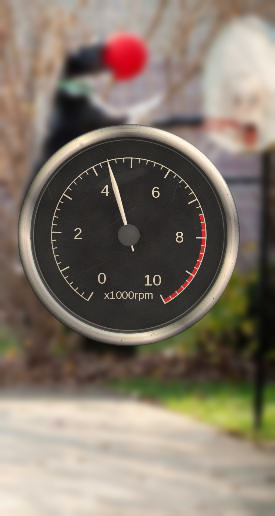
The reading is 4400 rpm
